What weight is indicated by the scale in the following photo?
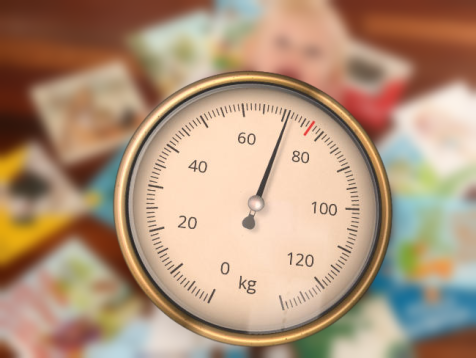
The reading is 71 kg
